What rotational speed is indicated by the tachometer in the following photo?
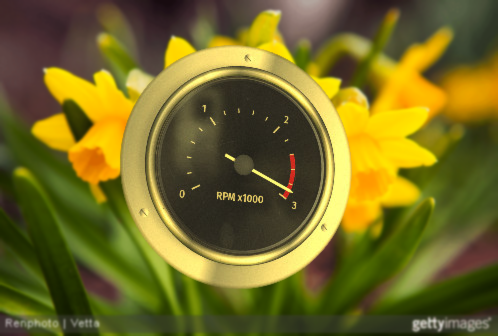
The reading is 2900 rpm
